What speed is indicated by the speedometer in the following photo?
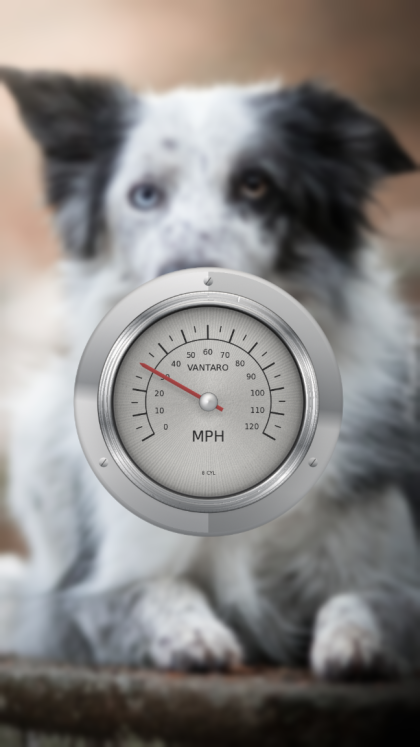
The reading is 30 mph
